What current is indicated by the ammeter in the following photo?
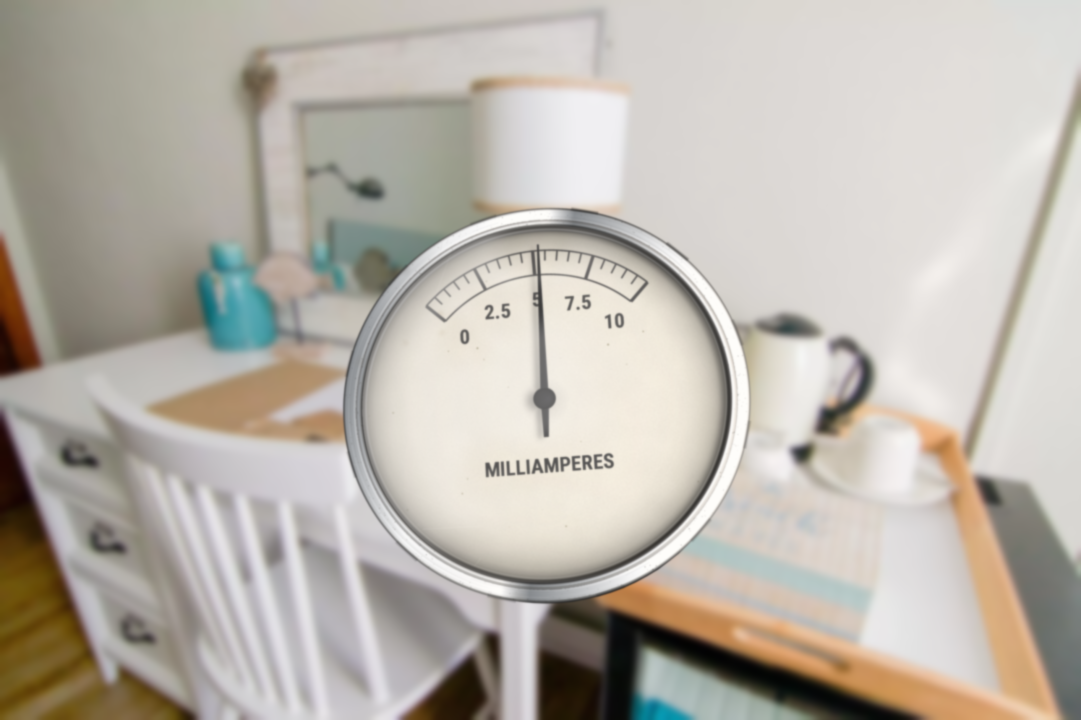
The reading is 5.25 mA
